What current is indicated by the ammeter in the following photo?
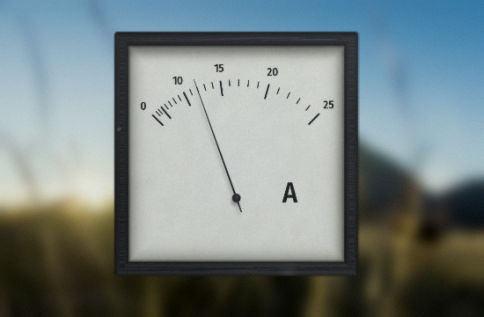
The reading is 12 A
